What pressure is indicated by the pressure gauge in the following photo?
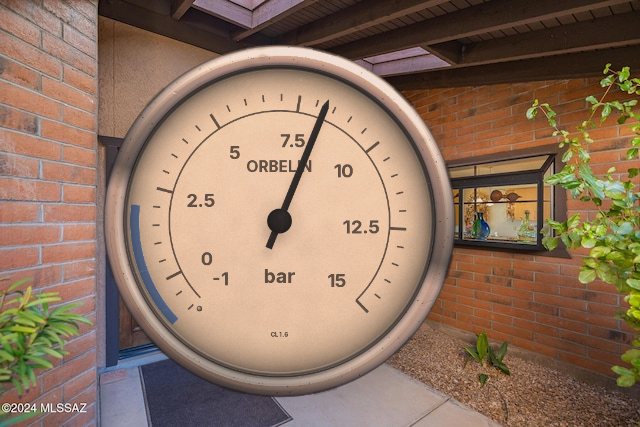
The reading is 8.25 bar
